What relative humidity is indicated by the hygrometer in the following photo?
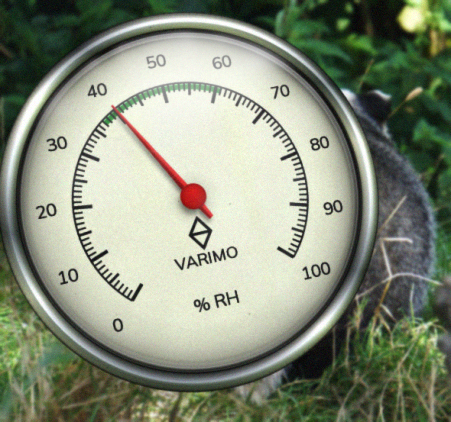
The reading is 40 %
